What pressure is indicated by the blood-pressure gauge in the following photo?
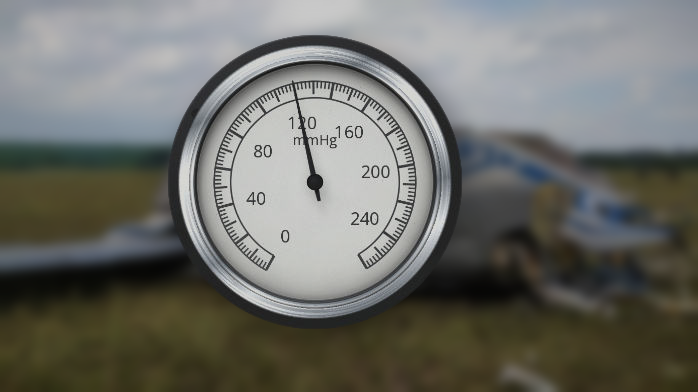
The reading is 120 mmHg
